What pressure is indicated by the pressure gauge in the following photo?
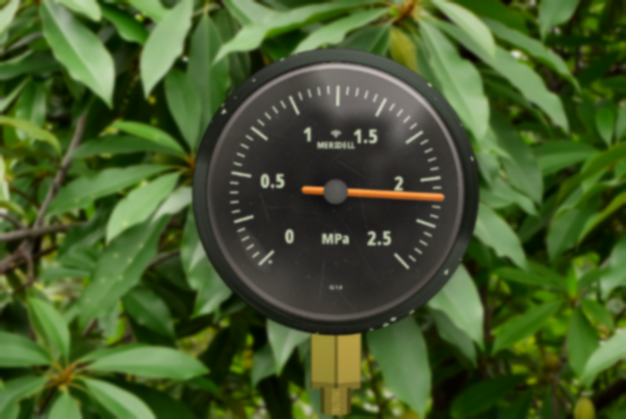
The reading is 2.1 MPa
